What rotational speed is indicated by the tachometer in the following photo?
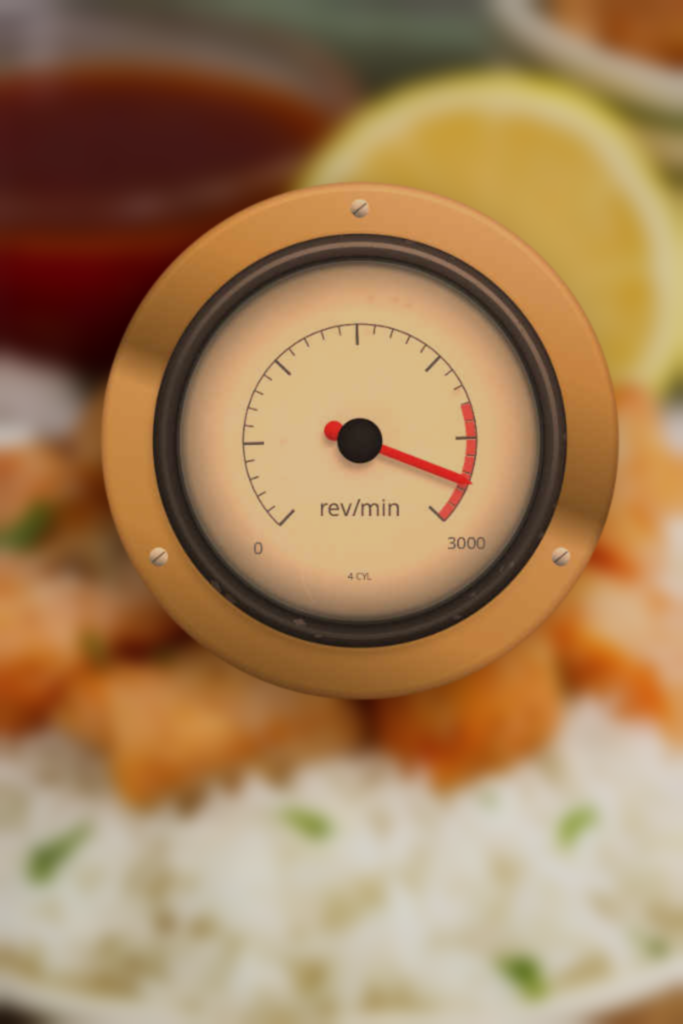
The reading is 2750 rpm
